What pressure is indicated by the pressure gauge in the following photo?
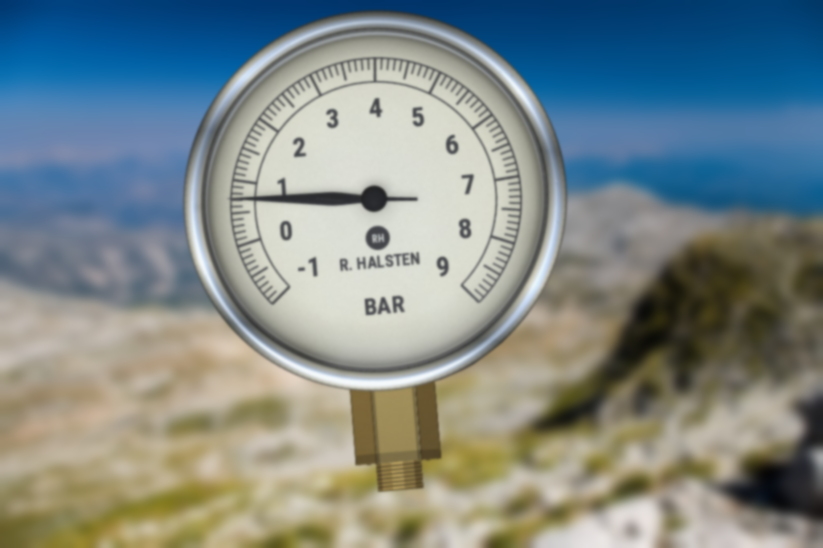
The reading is 0.7 bar
